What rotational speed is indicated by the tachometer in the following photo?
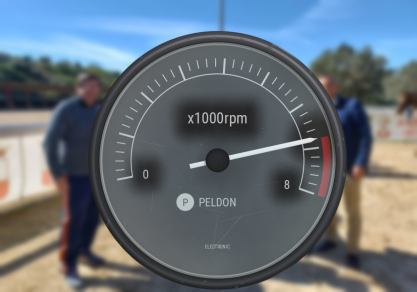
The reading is 6800 rpm
